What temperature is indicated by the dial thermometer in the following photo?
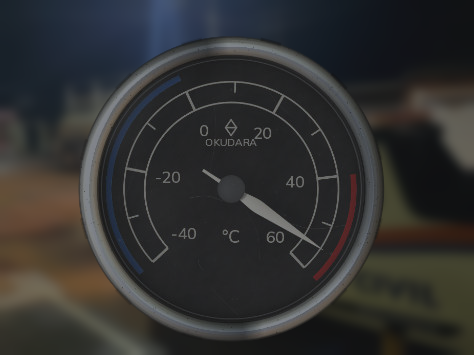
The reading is 55 °C
